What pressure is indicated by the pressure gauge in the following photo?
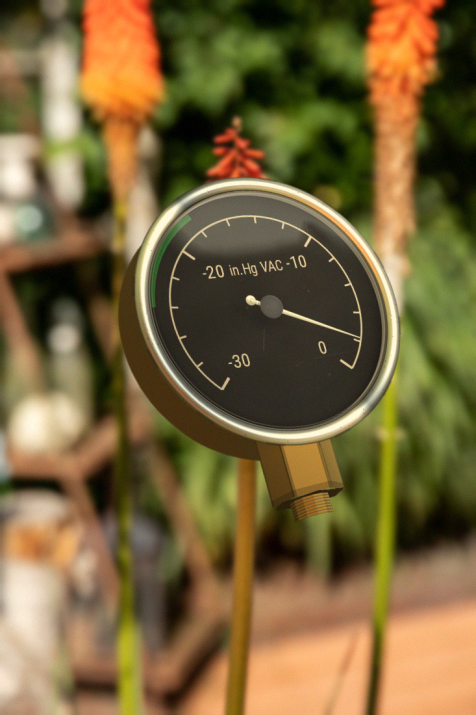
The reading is -2 inHg
